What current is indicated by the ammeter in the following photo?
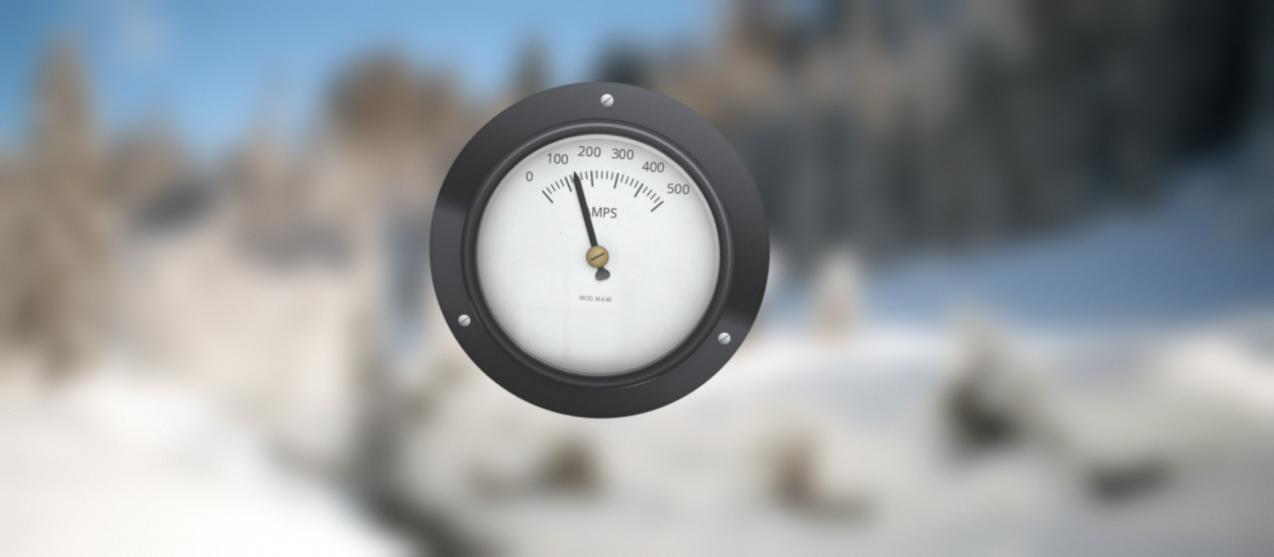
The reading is 140 A
